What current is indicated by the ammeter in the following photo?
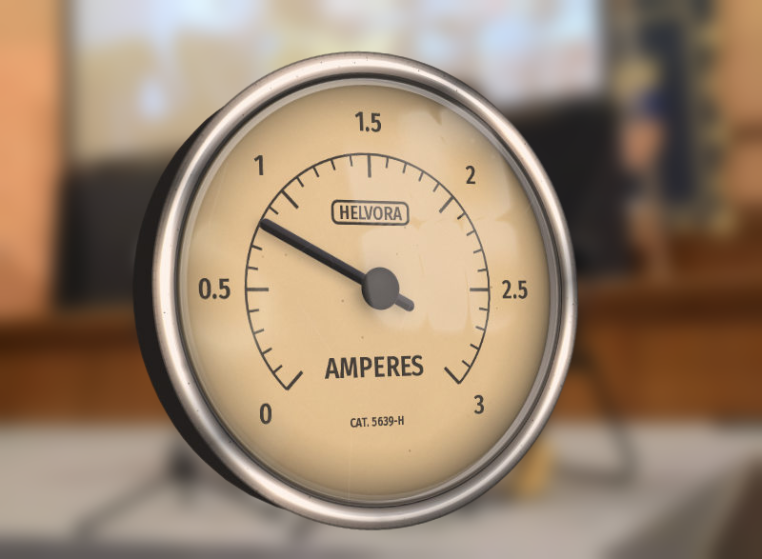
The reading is 0.8 A
